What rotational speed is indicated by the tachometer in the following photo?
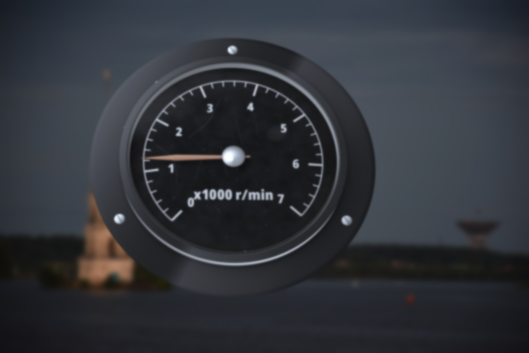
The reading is 1200 rpm
